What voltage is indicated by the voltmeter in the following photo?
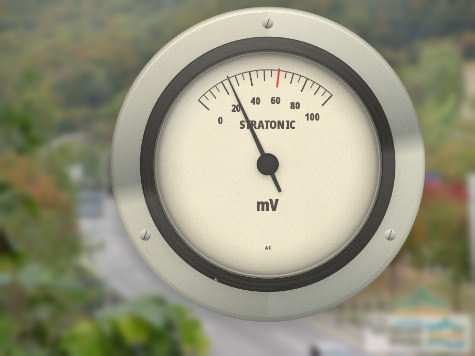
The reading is 25 mV
